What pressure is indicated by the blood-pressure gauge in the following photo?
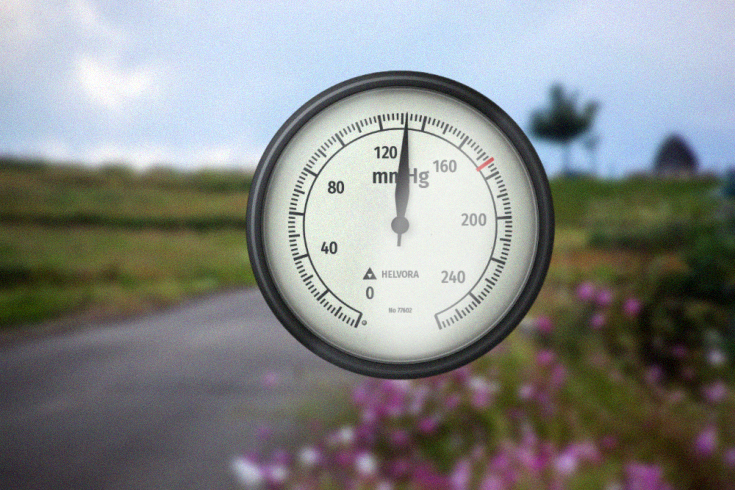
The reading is 132 mmHg
